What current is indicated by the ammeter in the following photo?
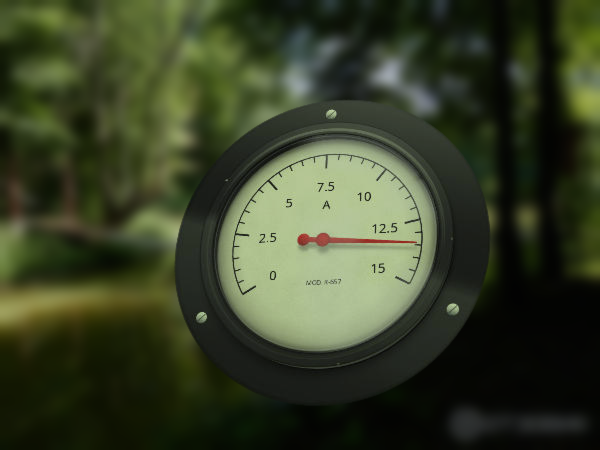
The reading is 13.5 A
